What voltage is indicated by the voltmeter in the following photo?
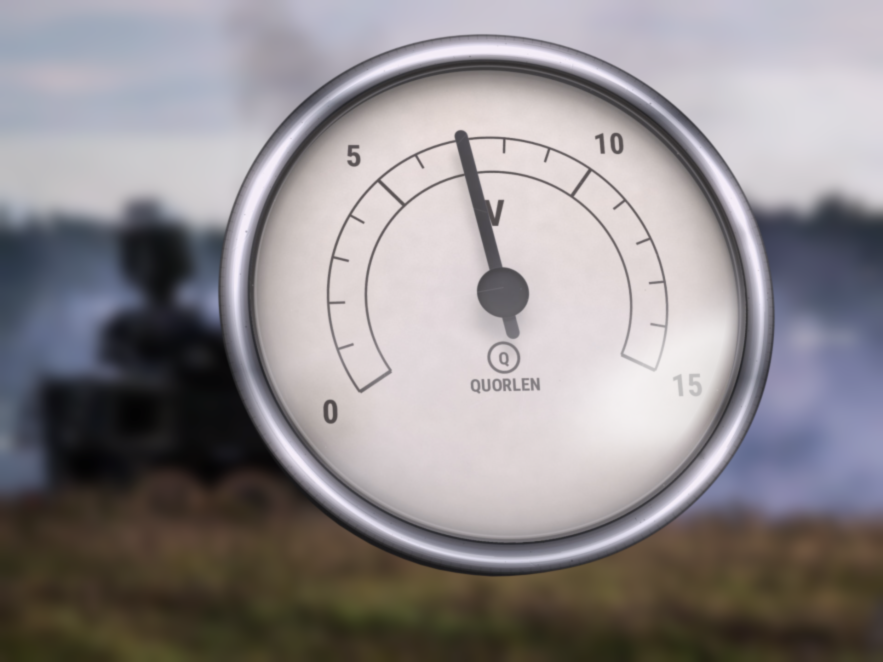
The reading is 7 V
